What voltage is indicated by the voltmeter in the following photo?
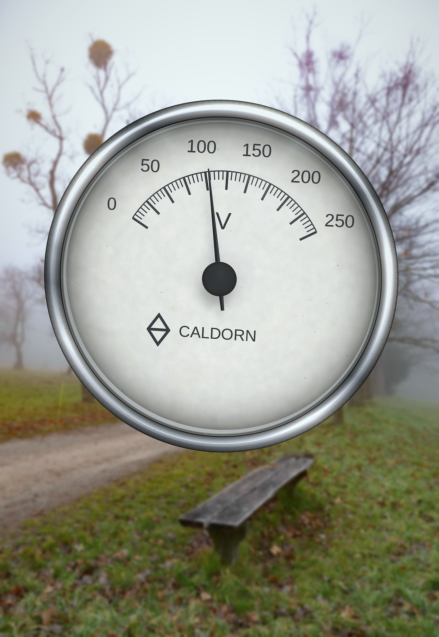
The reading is 105 V
